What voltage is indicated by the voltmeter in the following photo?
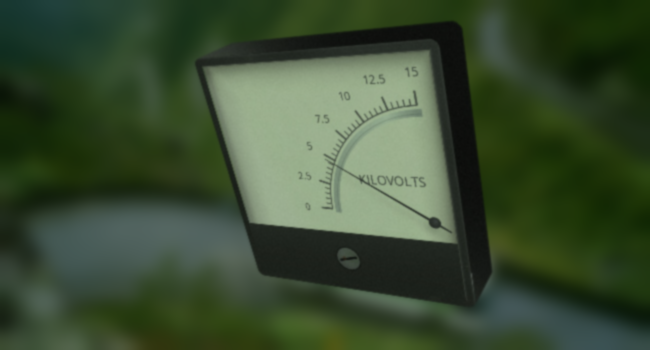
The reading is 5 kV
